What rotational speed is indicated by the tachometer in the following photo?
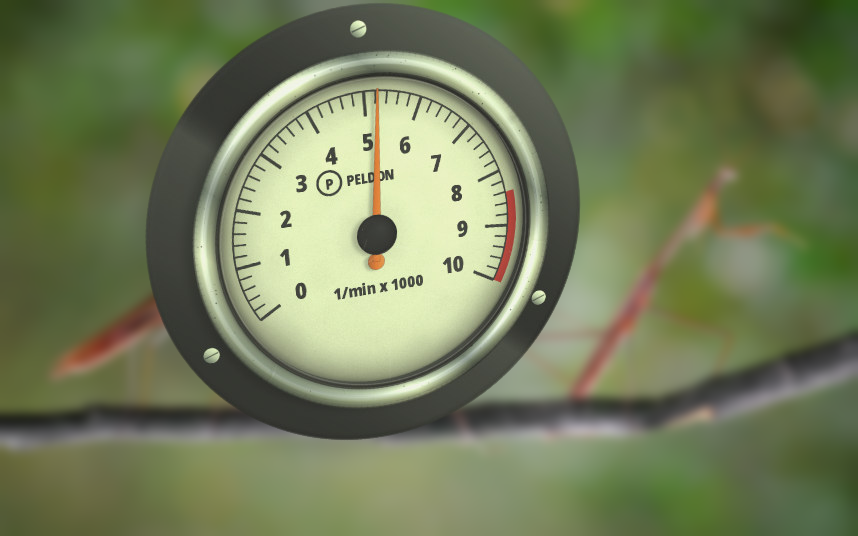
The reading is 5200 rpm
